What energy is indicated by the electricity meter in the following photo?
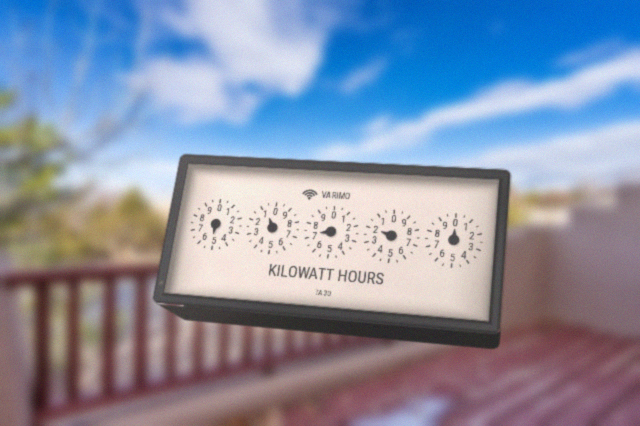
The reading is 50720 kWh
